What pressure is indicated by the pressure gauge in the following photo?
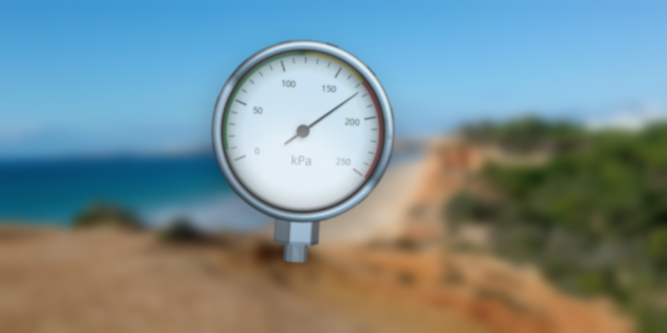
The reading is 175 kPa
